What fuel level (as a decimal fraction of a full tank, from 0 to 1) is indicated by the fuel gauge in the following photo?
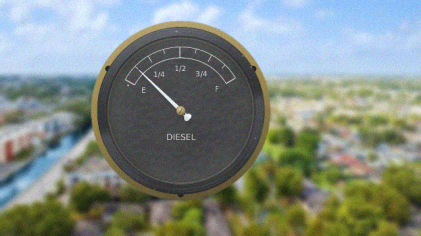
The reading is 0.125
